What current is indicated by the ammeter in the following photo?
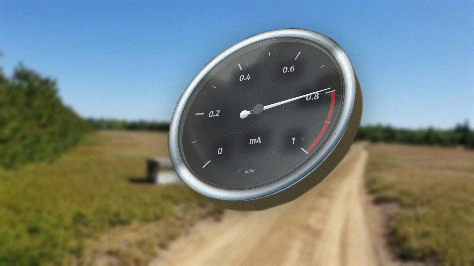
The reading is 0.8 mA
